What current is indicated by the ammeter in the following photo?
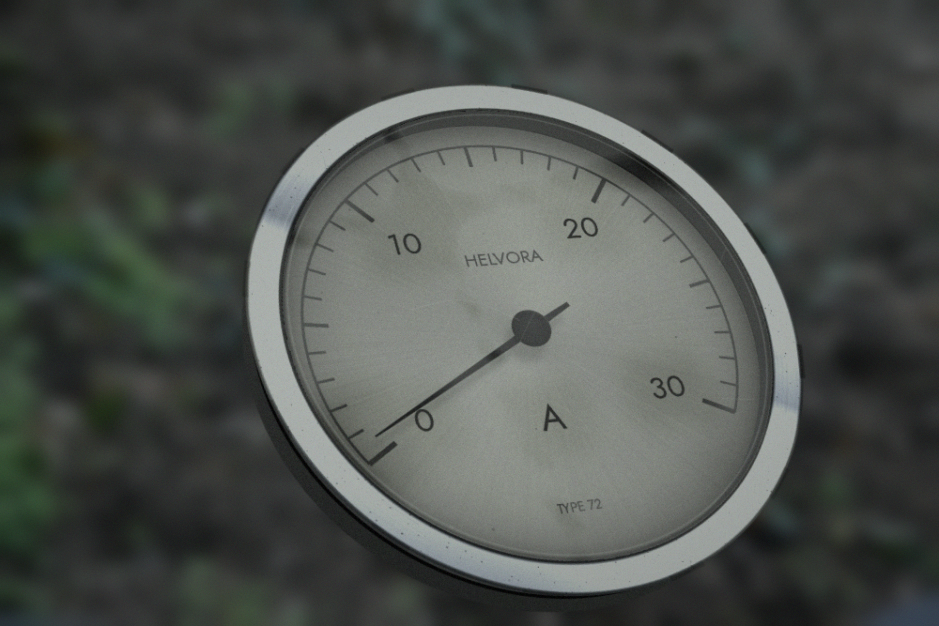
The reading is 0.5 A
